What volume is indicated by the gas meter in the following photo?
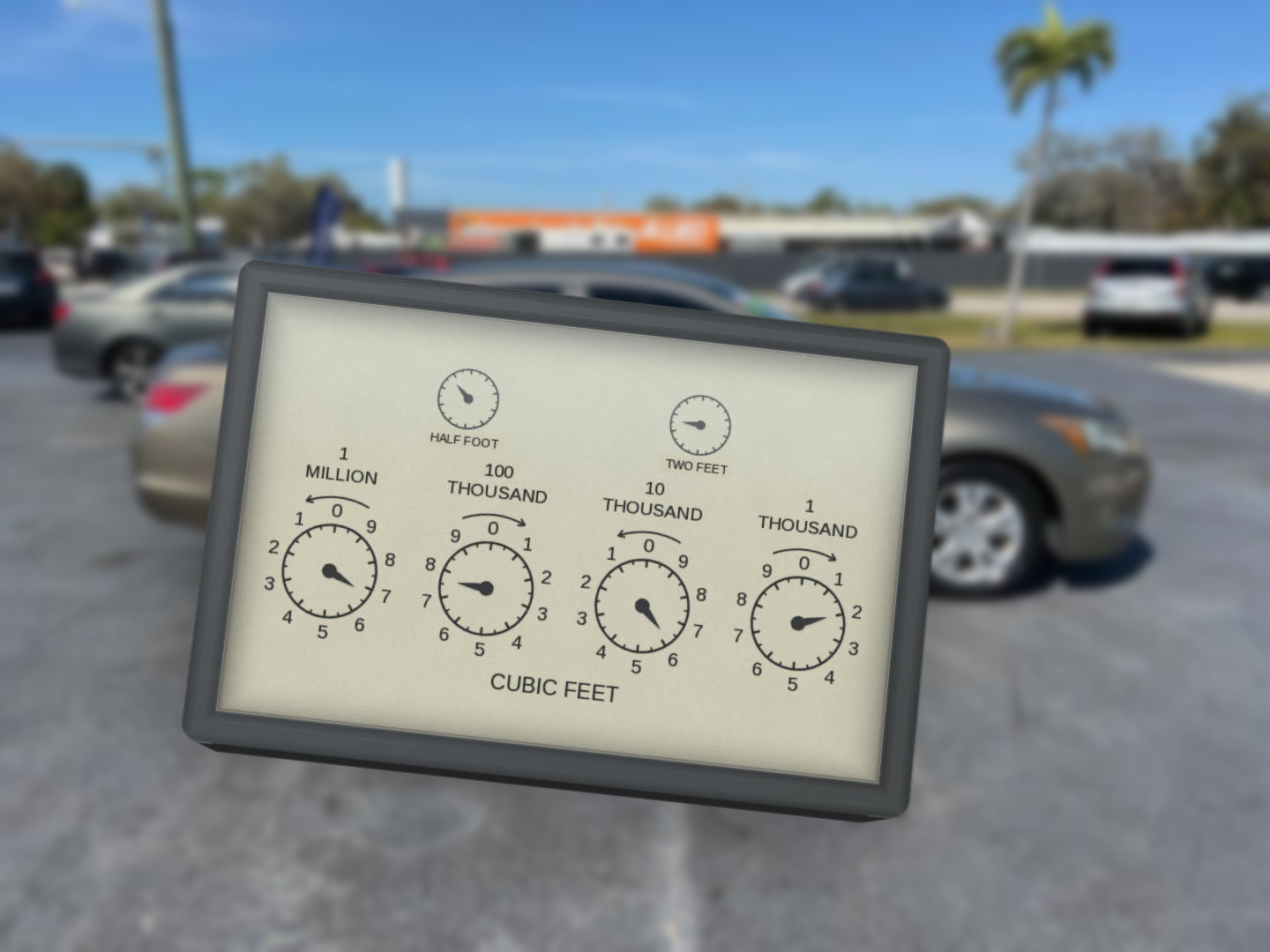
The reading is 676200 ft³
